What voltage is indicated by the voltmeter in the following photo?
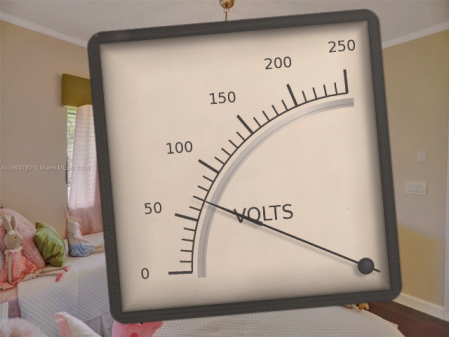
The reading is 70 V
